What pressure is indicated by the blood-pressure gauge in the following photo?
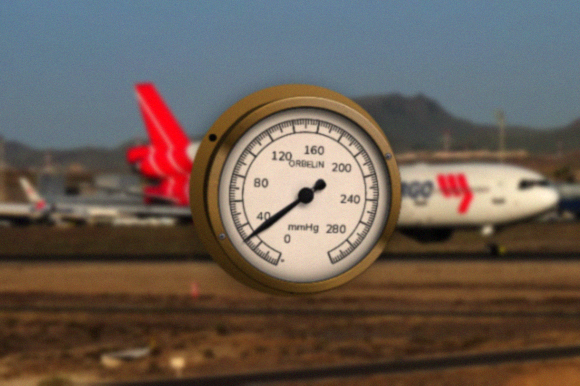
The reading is 30 mmHg
